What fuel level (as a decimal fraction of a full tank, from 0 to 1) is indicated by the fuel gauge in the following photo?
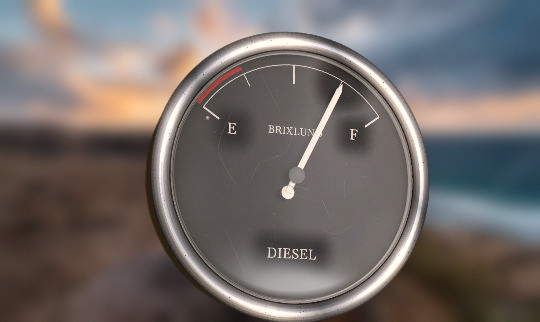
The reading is 0.75
